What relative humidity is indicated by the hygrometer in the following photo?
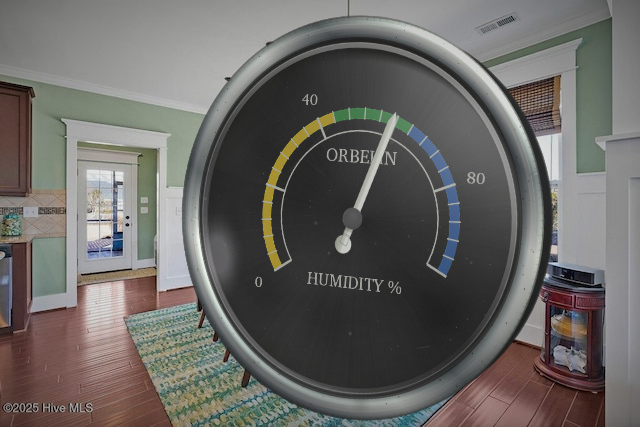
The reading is 60 %
